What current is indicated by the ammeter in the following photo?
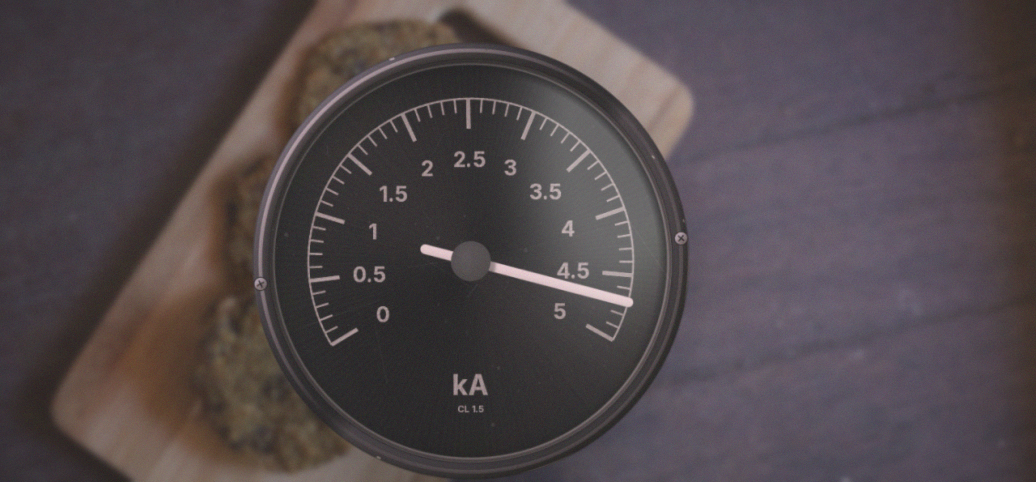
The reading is 4.7 kA
